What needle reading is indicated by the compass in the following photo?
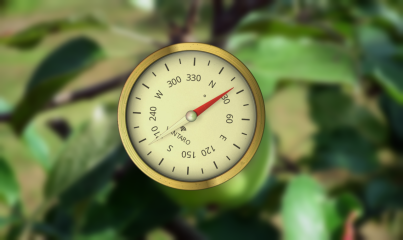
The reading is 22.5 °
